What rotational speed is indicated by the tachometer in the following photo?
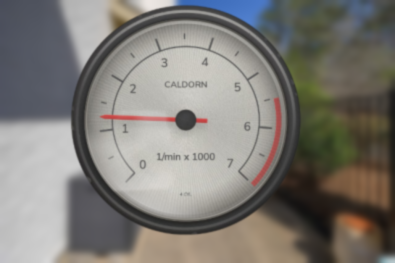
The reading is 1250 rpm
